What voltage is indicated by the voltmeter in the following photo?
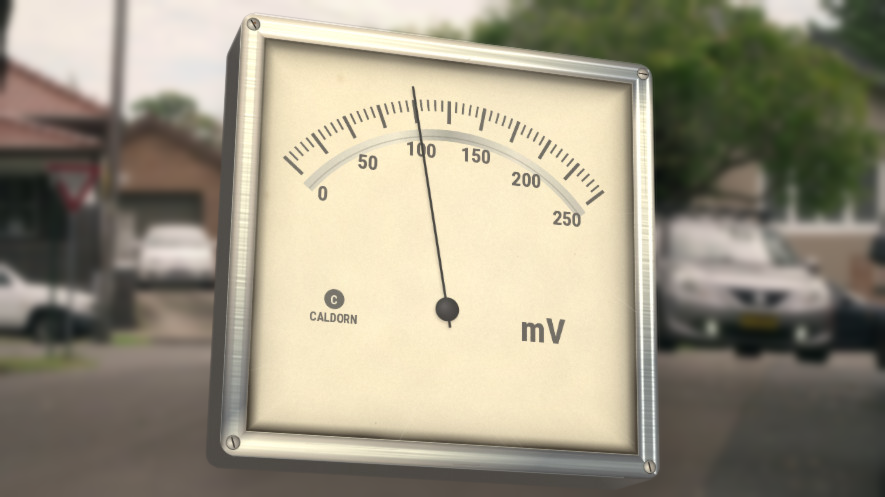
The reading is 100 mV
